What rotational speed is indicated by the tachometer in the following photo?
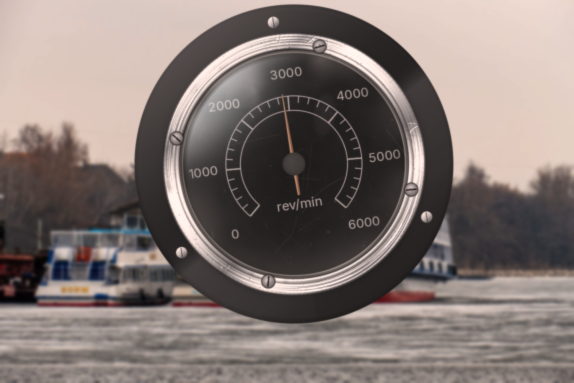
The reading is 2900 rpm
